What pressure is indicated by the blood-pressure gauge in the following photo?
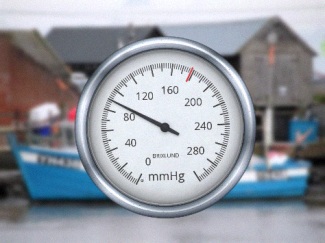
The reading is 90 mmHg
